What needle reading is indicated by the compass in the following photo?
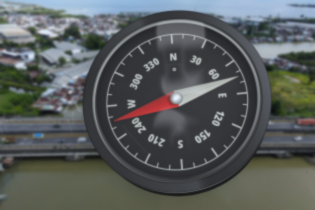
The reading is 255 °
